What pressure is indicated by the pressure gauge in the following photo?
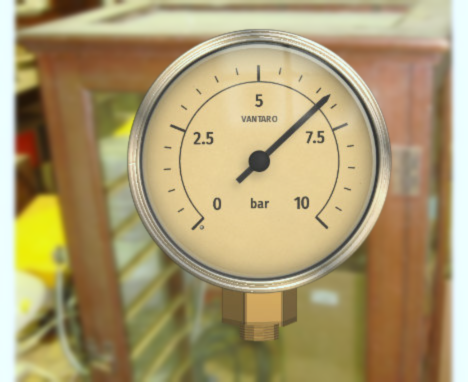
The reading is 6.75 bar
